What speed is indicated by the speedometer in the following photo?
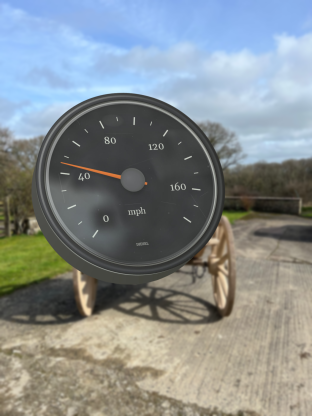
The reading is 45 mph
